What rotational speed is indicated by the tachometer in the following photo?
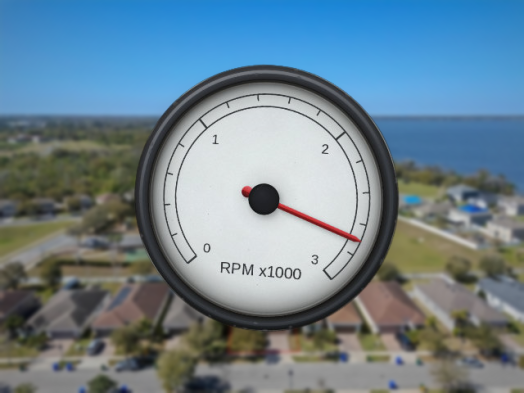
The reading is 2700 rpm
